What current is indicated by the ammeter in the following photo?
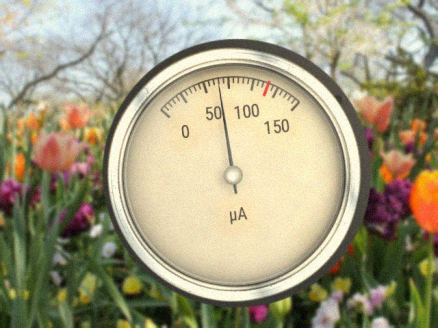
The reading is 65 µA
